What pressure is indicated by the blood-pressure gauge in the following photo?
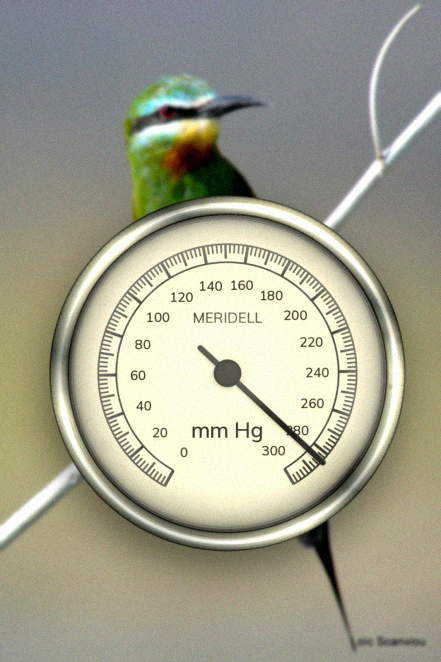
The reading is 284 mmHg
